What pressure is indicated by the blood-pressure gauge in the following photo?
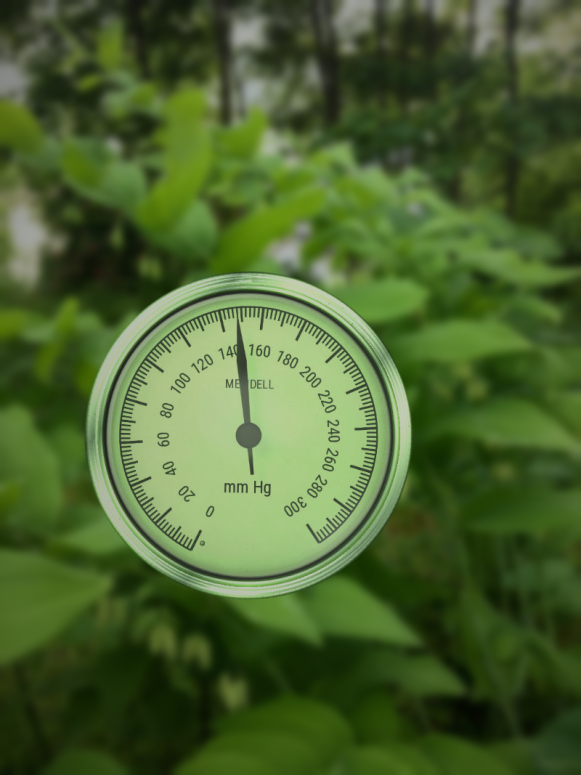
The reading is 148 mmHg
